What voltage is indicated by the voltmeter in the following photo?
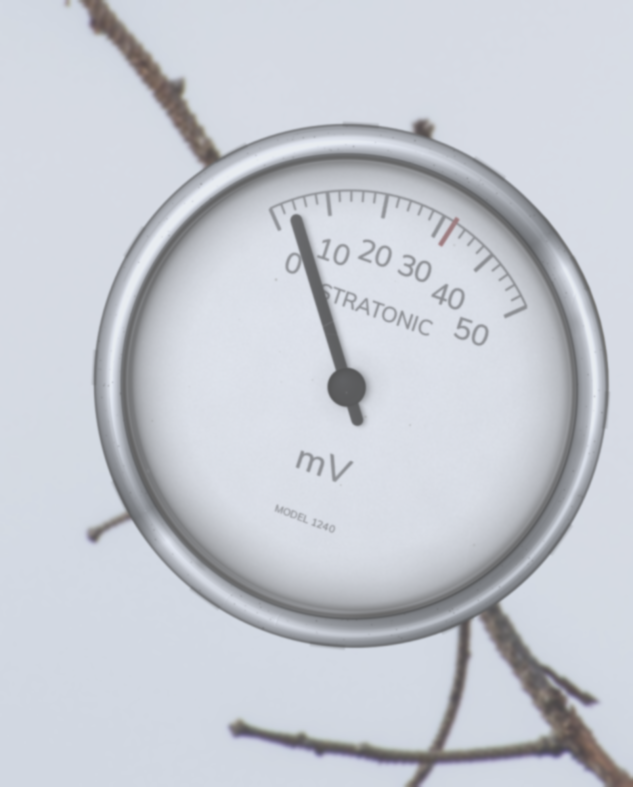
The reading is 4 mV
